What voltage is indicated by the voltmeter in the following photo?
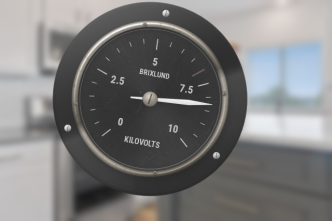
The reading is 8.25 kV
